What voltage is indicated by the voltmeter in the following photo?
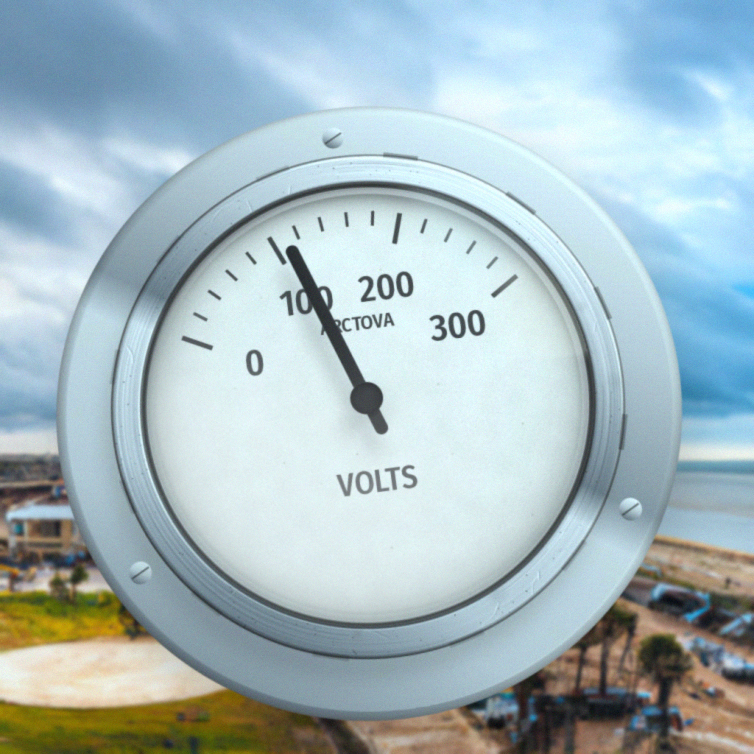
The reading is 110 V
